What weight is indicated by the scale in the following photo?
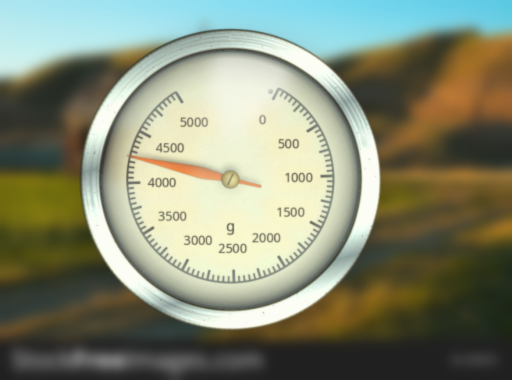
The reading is 4250 g
